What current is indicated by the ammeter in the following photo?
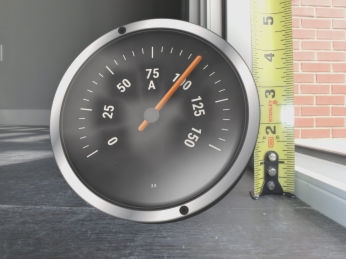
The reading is 100 A
